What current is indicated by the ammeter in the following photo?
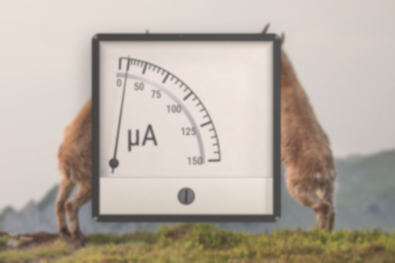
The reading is 25 µA
